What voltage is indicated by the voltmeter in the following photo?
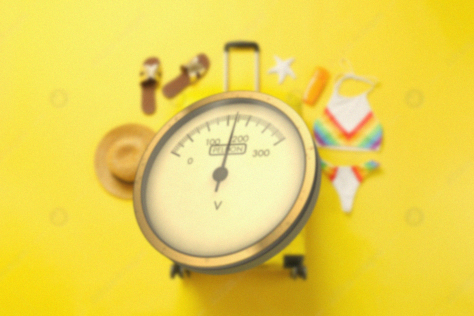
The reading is 175 V
